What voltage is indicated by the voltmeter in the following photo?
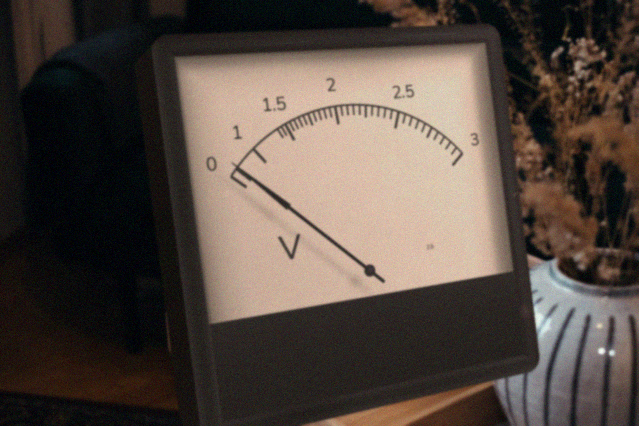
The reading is 0.5 V
